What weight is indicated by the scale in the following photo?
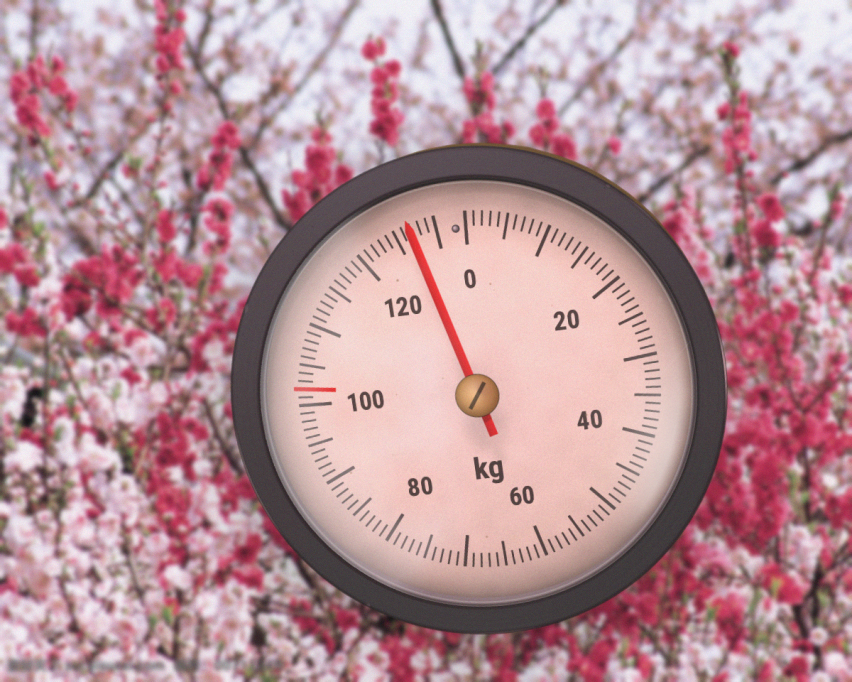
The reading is 127 kg
